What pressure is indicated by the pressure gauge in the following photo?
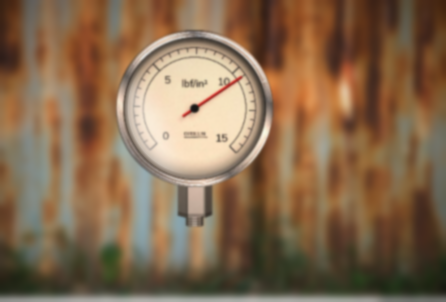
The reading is 10.5 psi
